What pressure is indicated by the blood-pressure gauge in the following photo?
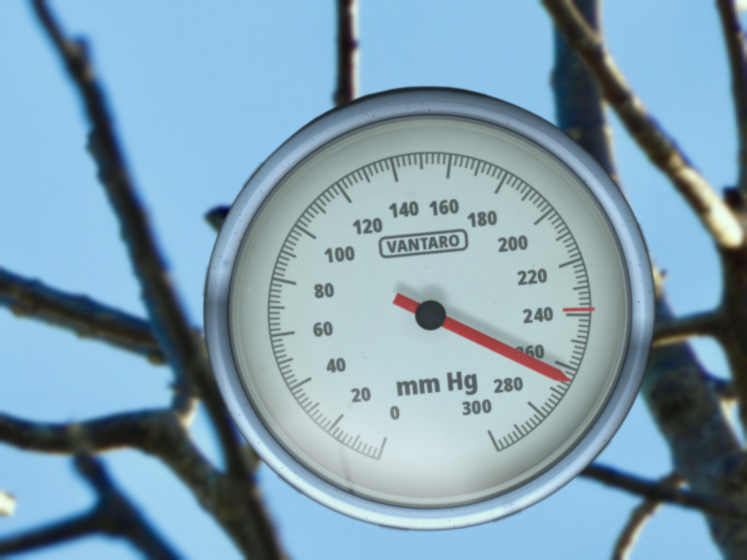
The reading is 264 mmHg
